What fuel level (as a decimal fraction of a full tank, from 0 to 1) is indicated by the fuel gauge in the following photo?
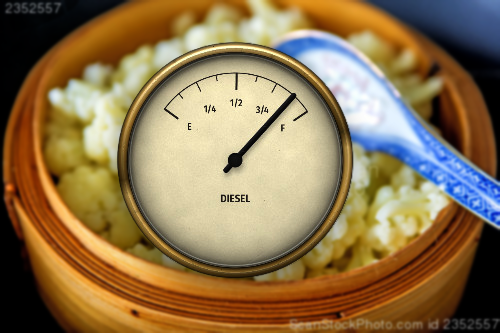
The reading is 0.875
